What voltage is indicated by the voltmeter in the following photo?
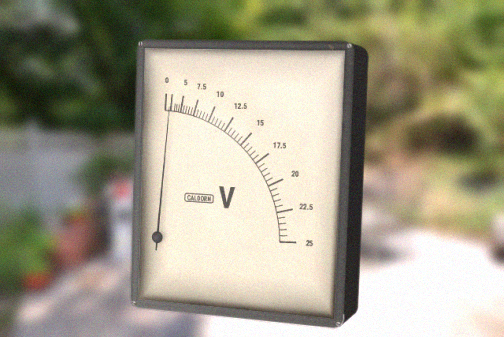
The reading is 2.5 V
